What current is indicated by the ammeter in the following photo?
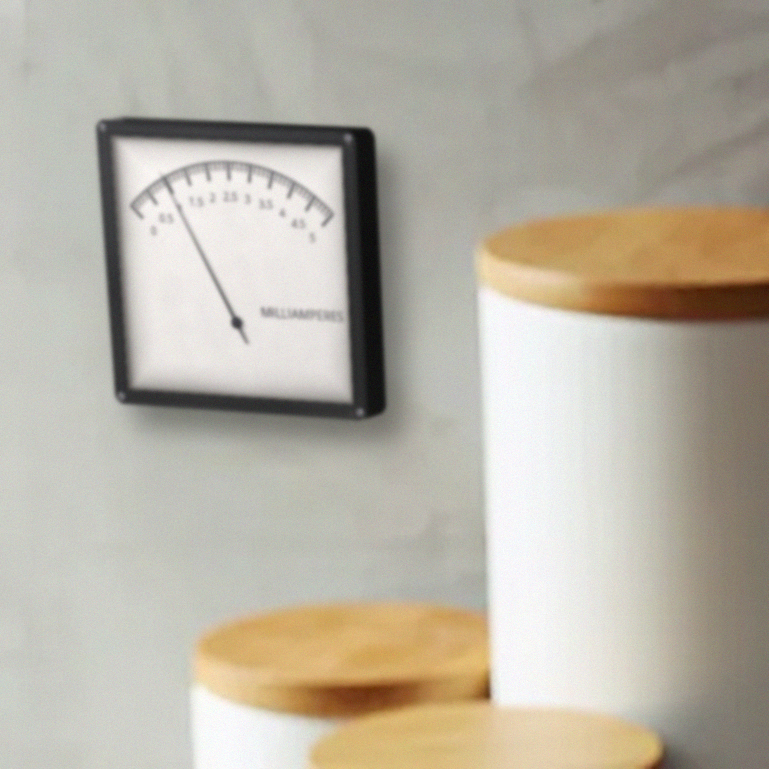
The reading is 1 mA
